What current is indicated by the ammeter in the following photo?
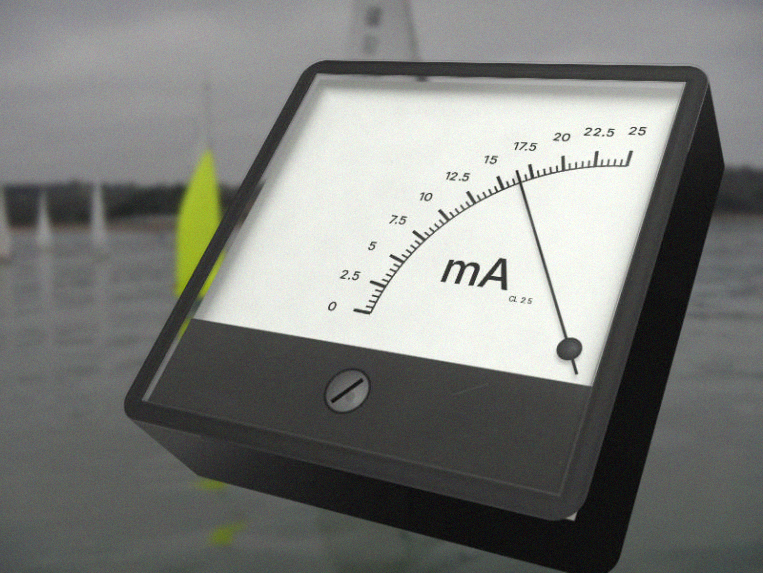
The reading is 16.5 mA
